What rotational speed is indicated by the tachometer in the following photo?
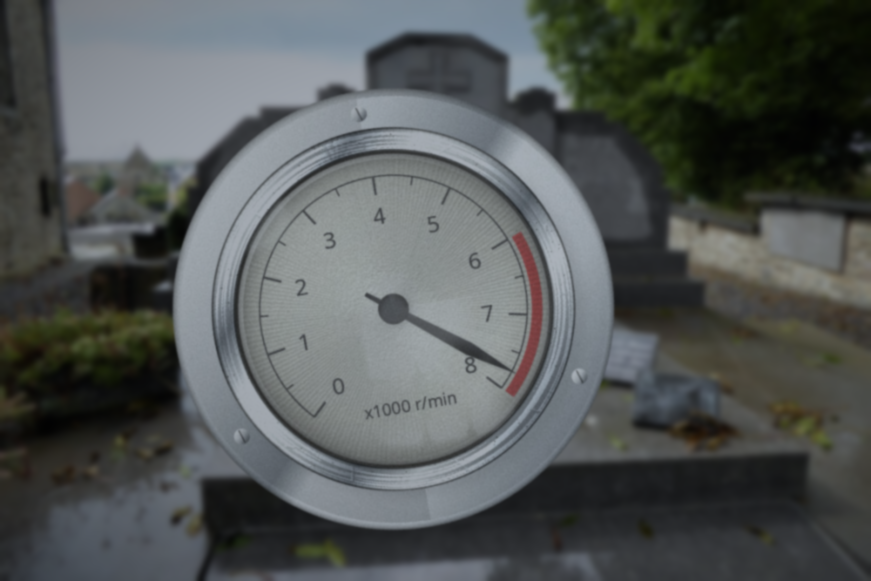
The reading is 7750 rpm
